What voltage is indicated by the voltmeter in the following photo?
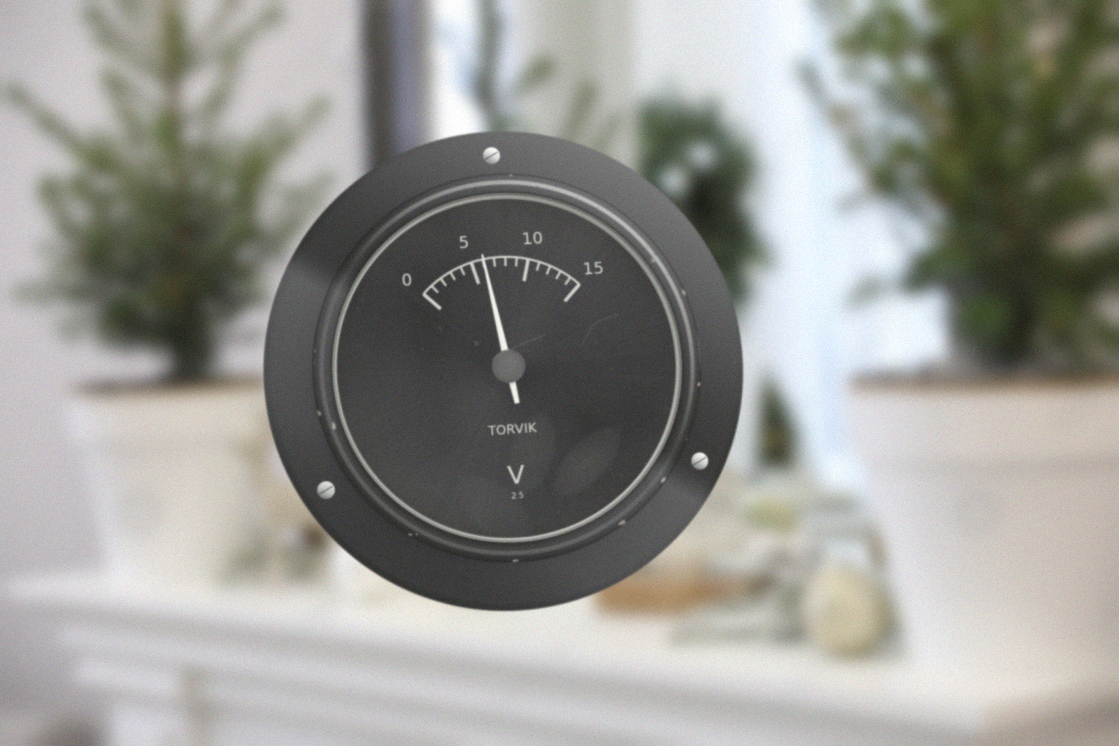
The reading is 6 V
